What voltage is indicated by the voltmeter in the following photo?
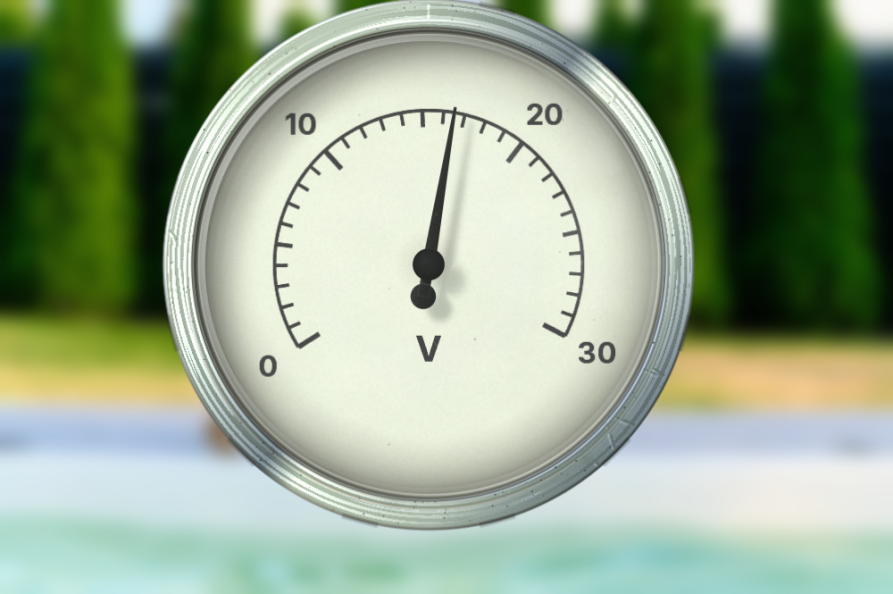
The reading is 16.5 V
